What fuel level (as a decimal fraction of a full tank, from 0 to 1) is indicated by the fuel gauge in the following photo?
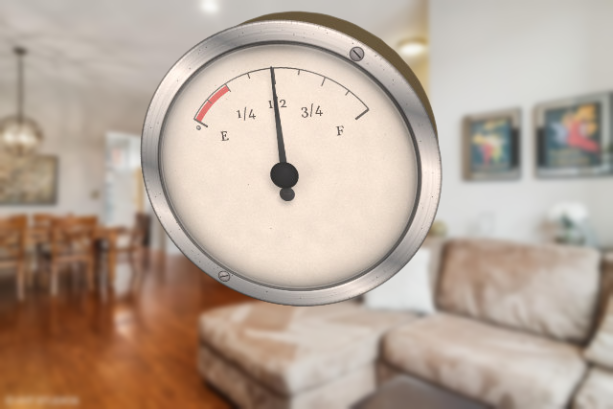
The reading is 0.5
